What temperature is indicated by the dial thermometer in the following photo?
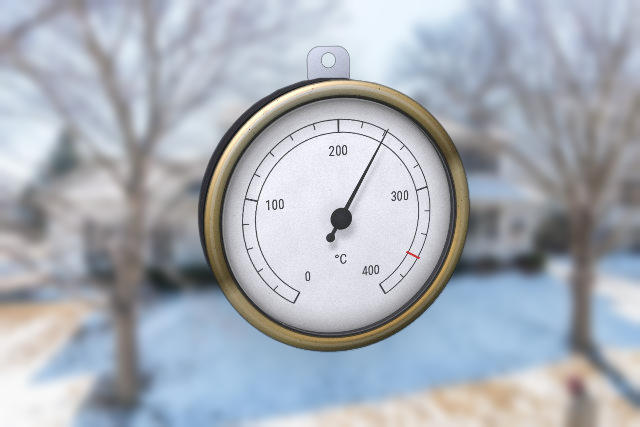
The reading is 240 °C
